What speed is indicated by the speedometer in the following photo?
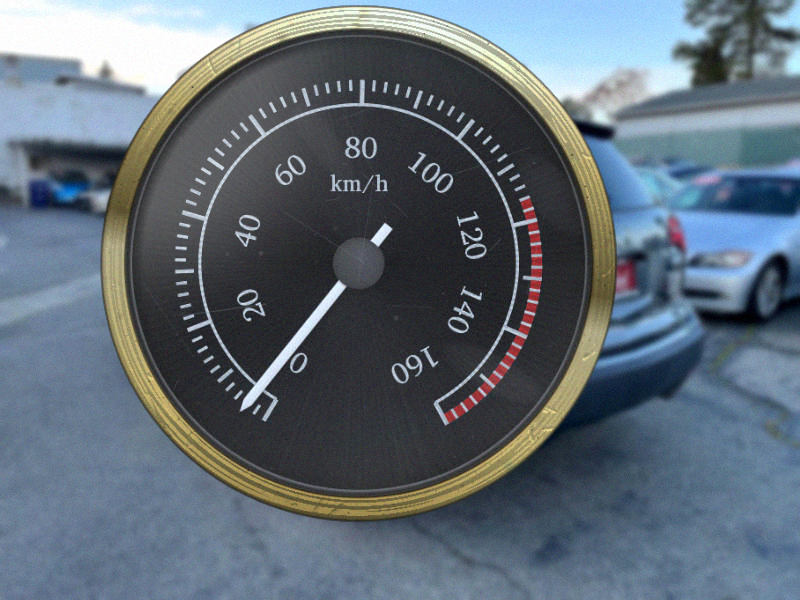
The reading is 4 km/h
